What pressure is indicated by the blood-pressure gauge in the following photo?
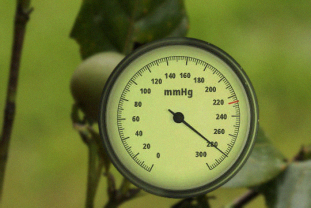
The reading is 280 mmHg
